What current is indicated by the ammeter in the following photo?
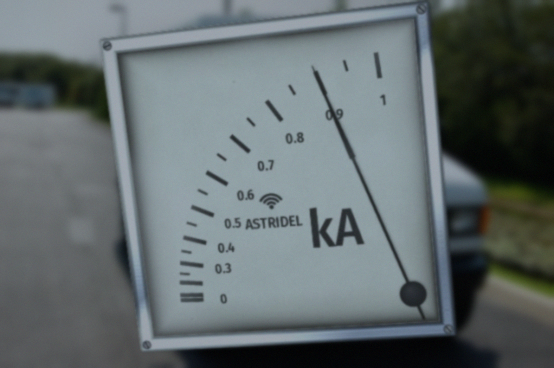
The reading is 0.9 kA
